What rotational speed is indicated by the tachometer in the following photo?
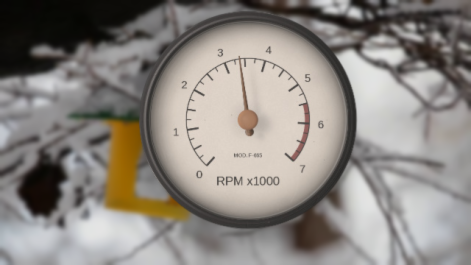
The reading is 3375 rpm
